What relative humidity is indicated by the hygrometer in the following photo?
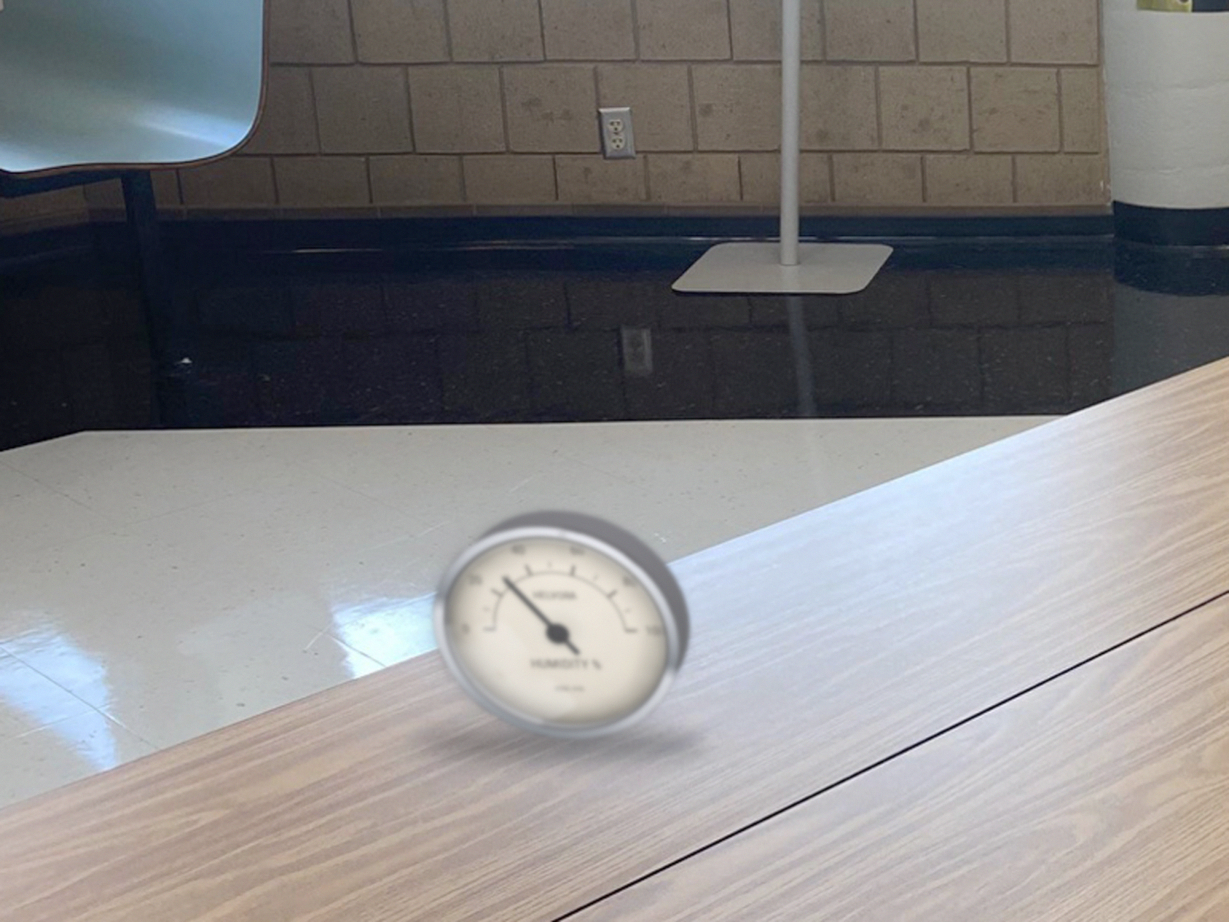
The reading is 30 %
